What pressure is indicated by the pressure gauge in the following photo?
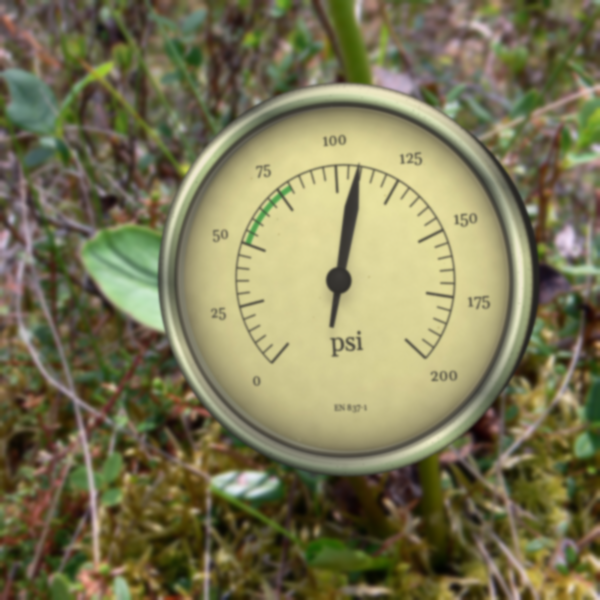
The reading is 110 psi
